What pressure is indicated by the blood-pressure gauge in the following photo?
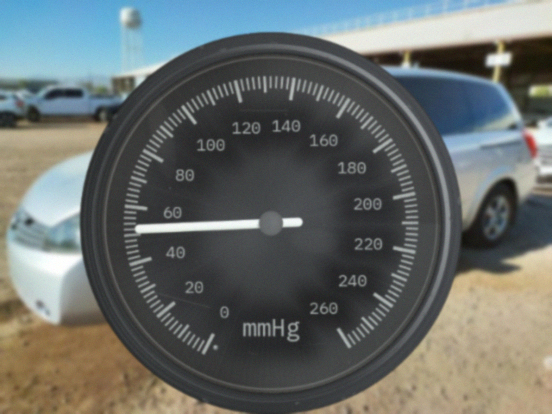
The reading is 52 mmHg
